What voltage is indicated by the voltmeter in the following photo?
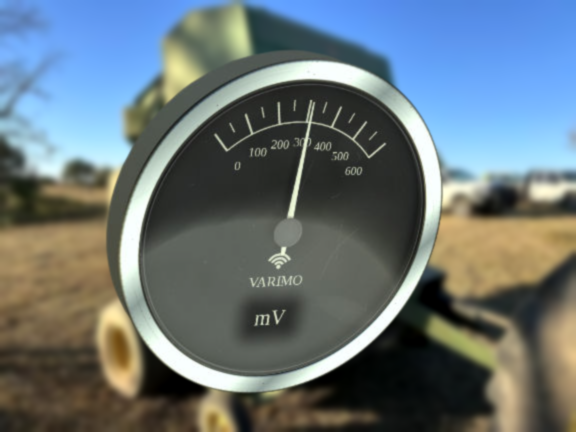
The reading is 300 mV
